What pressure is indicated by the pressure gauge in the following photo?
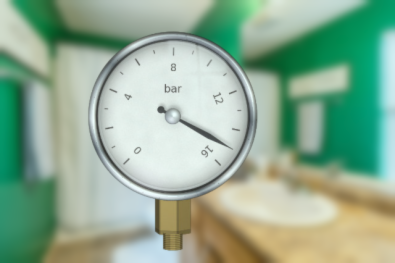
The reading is 15 bar
